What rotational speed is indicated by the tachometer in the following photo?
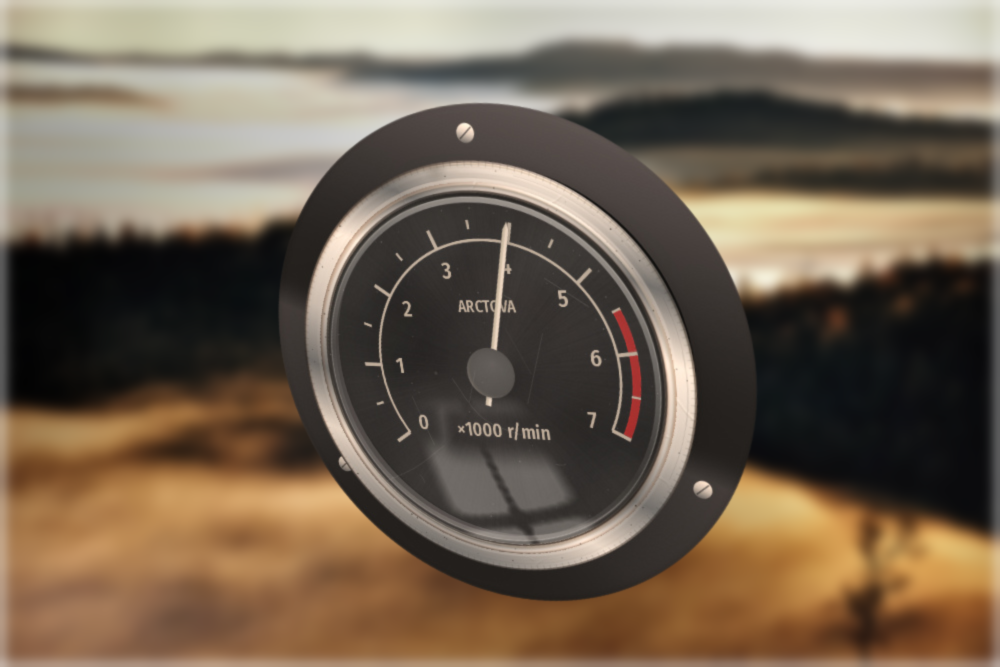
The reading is 4000 rpm
